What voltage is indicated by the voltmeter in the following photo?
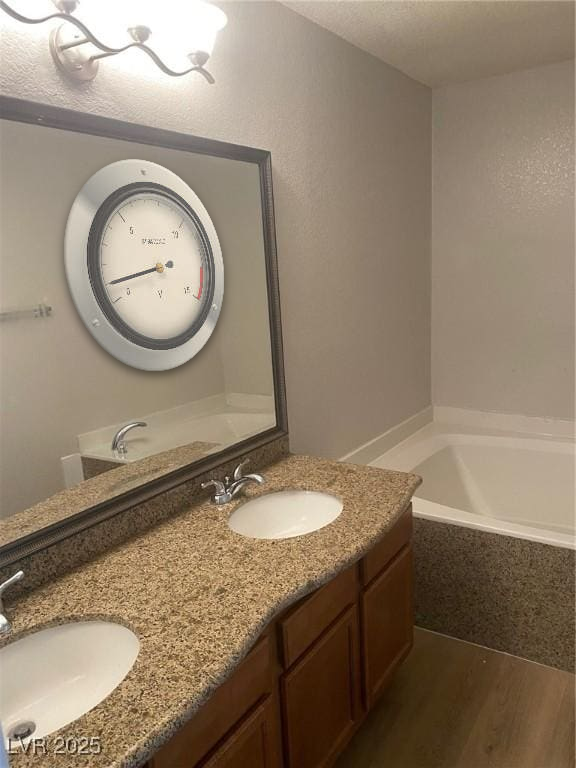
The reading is 1 V
